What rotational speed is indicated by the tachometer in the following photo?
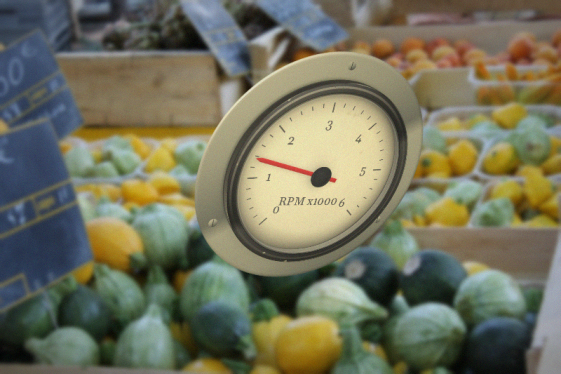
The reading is 1400 rpm
